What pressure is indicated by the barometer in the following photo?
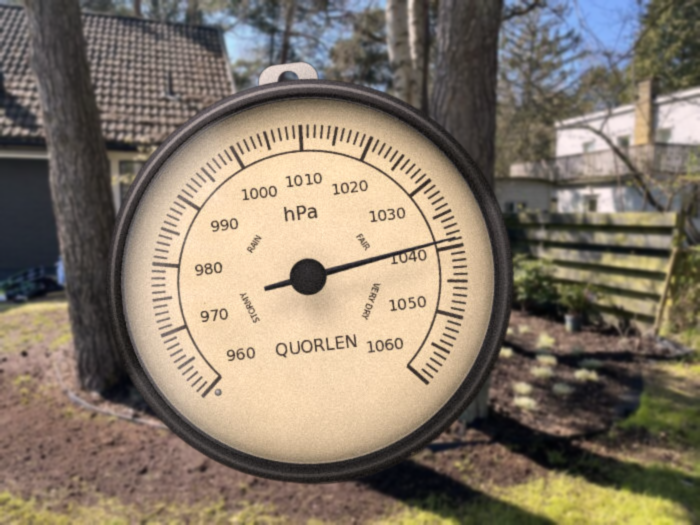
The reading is 1039 hPa
